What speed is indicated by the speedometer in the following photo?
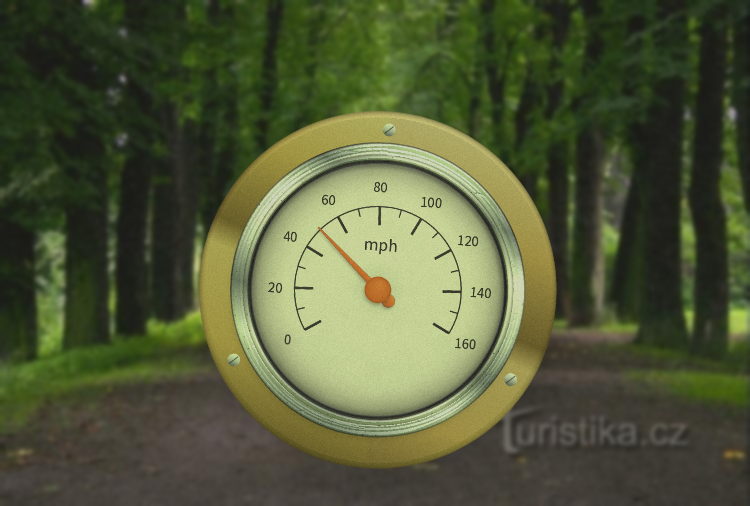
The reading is 50 mph
